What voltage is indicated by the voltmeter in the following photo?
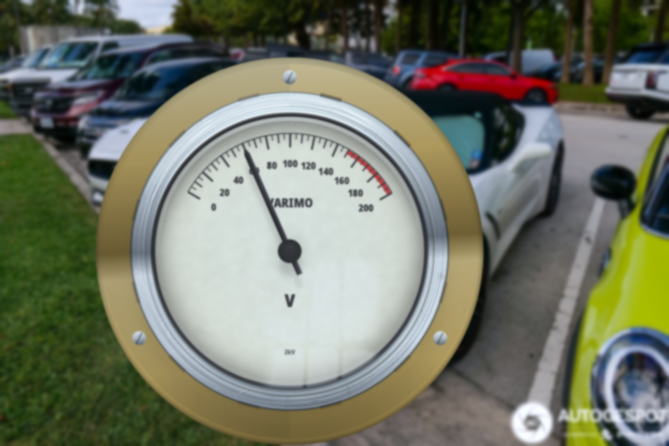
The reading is 60 V
